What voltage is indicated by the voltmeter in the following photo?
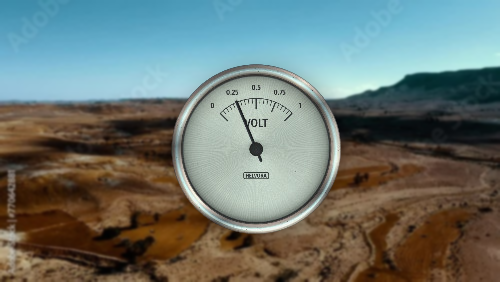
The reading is 0.25 V
